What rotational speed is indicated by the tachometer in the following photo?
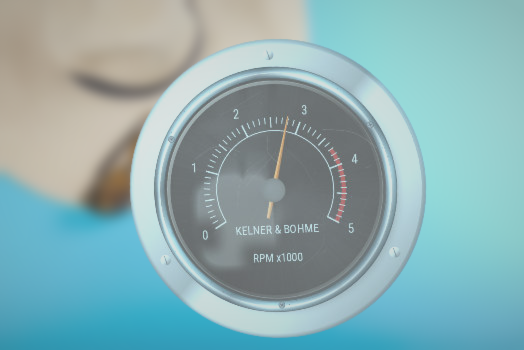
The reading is 2800 rpm
